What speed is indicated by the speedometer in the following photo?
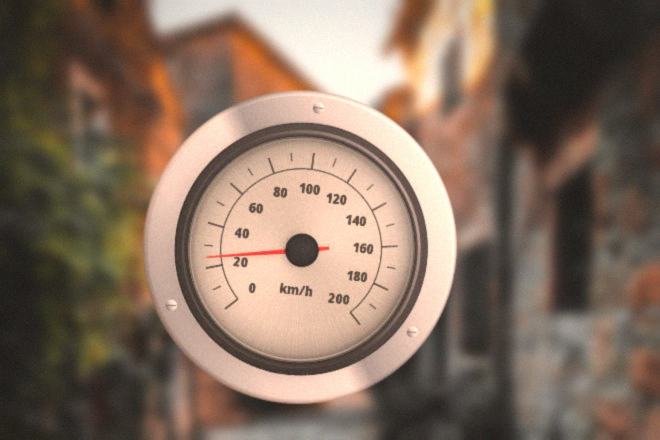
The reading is 25 km/h
